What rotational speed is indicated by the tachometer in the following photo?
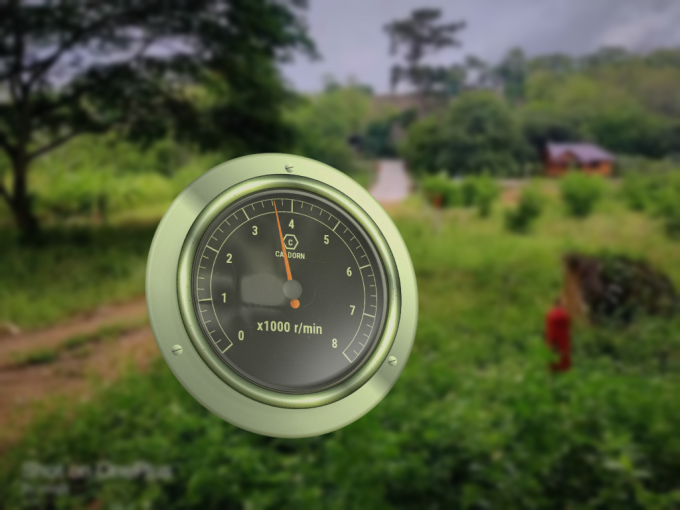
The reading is 3600 rpm
